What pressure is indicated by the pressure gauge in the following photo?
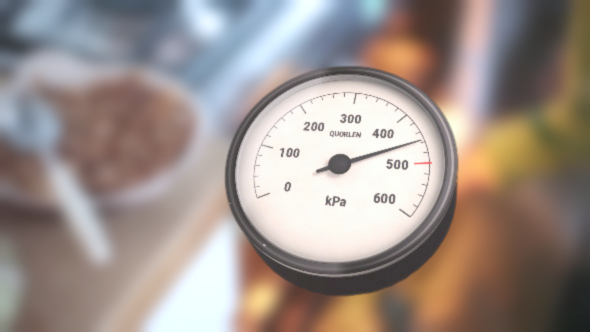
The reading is 460 kPa
